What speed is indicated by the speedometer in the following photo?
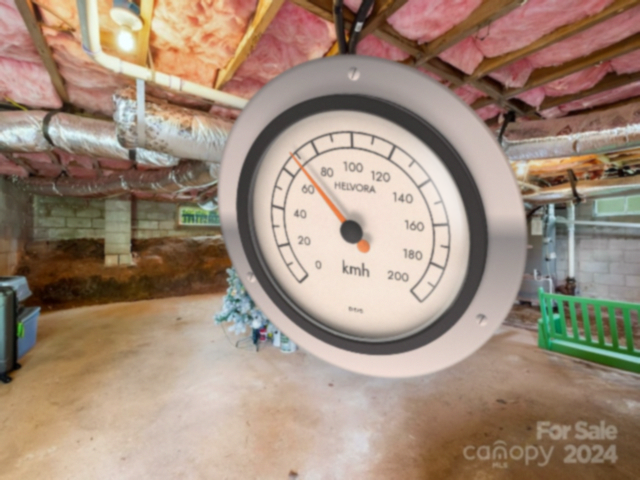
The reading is 70 km/h
